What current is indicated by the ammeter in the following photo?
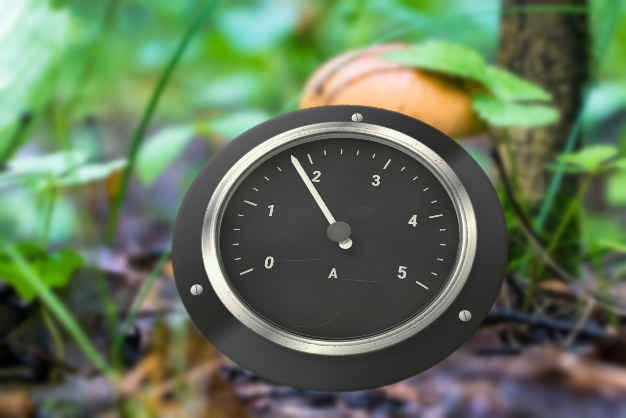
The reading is 1.8 A
